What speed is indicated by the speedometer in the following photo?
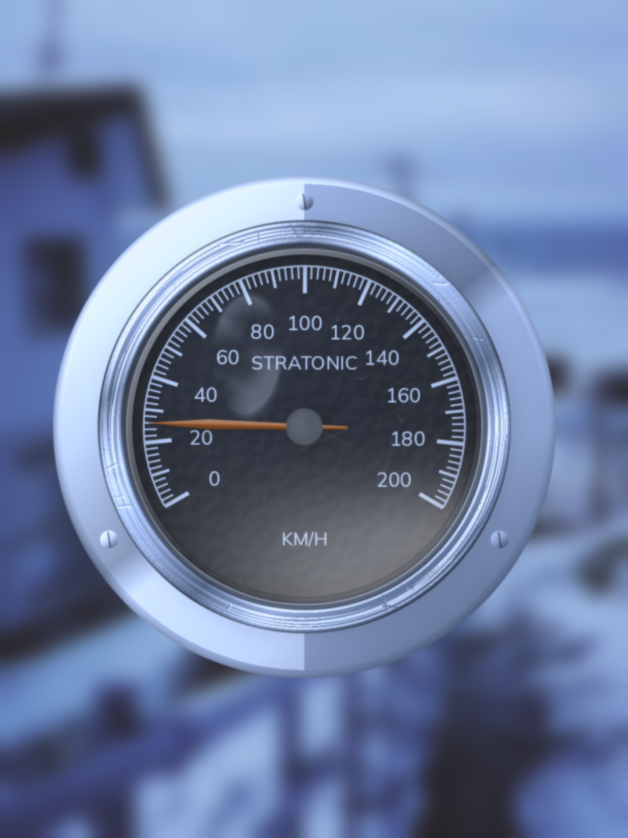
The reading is 26 km/h
